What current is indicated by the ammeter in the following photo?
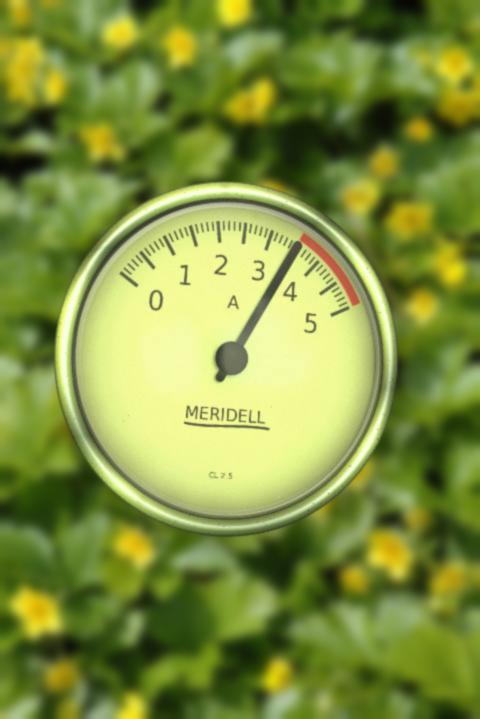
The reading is 3.5 A
